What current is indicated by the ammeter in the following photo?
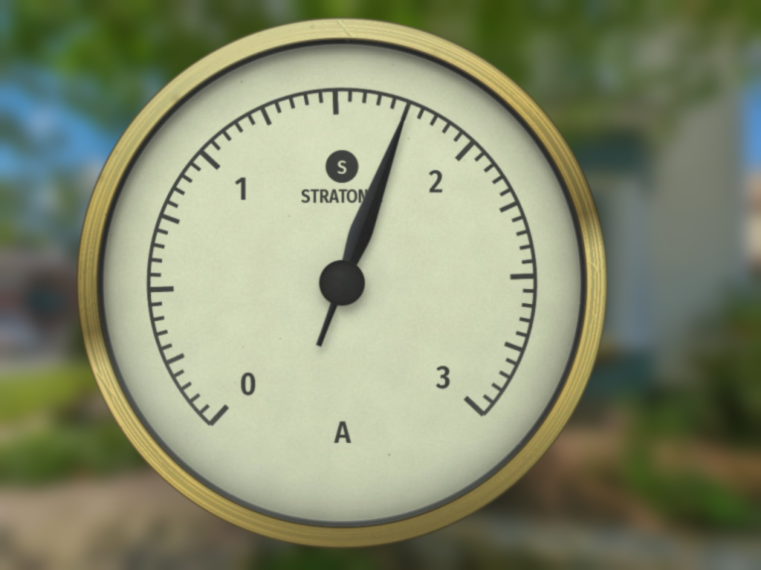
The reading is 1.75 A
